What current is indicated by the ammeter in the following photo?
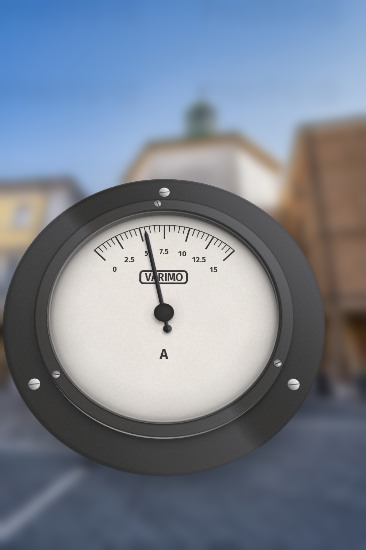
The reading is 5.5 A
